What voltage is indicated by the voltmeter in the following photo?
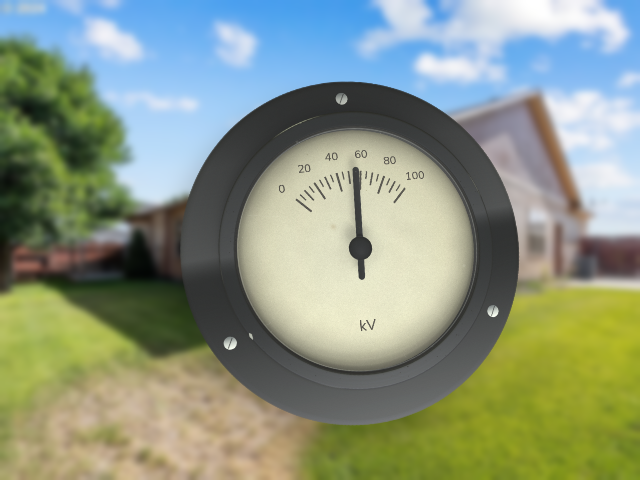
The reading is 55 kV
